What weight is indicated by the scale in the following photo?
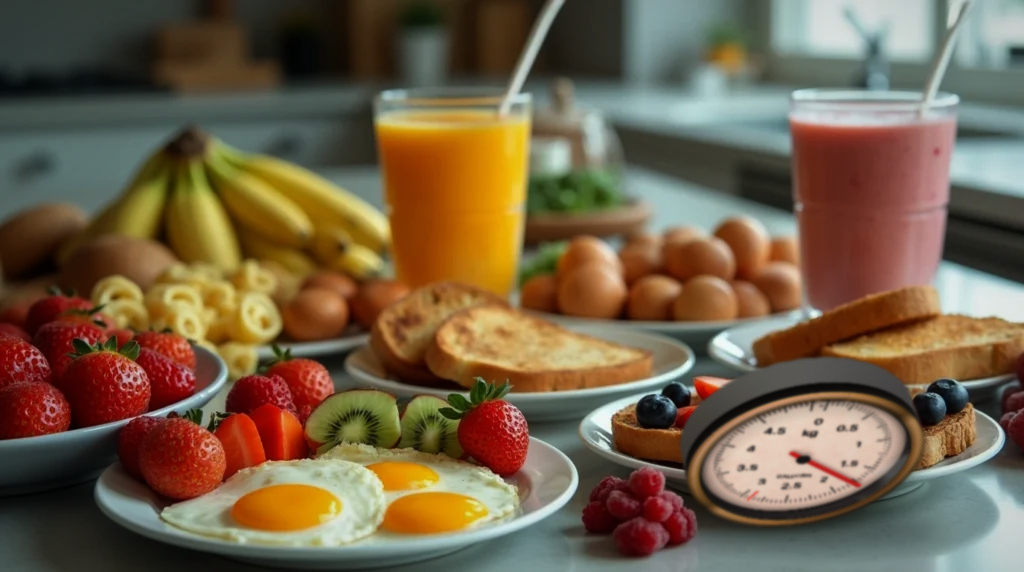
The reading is 1.75 kg
